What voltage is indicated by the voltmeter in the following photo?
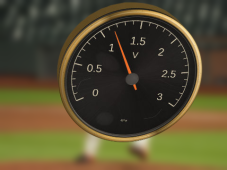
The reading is 1.15 V
